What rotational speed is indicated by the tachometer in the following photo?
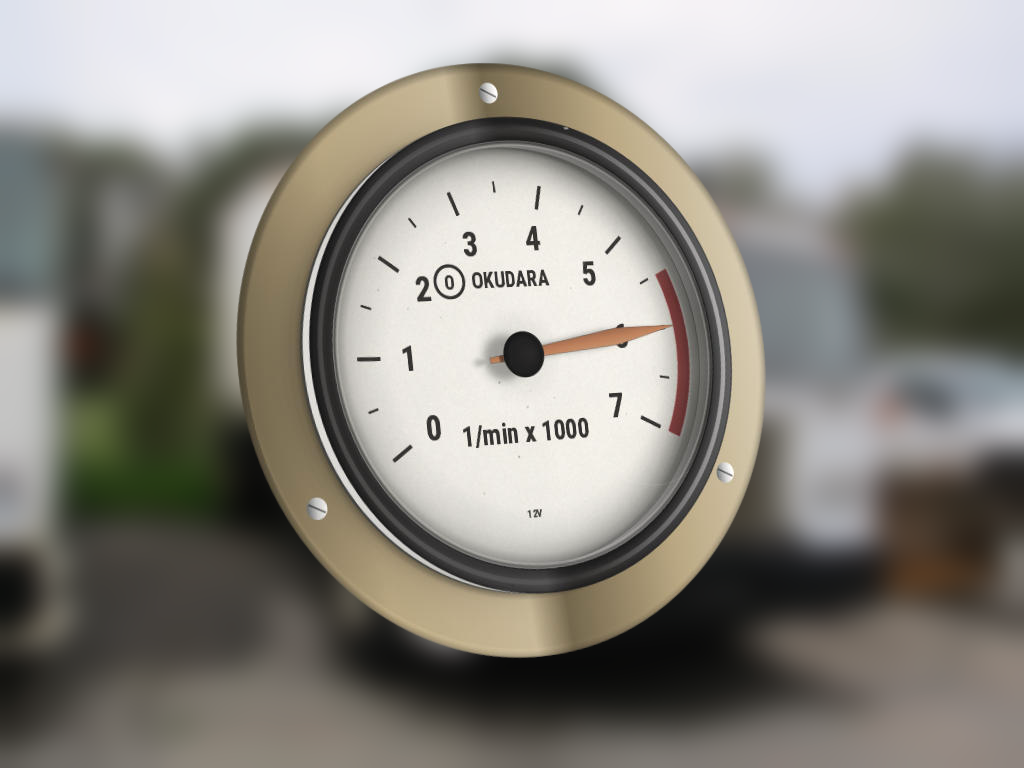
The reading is 6000 rpm
